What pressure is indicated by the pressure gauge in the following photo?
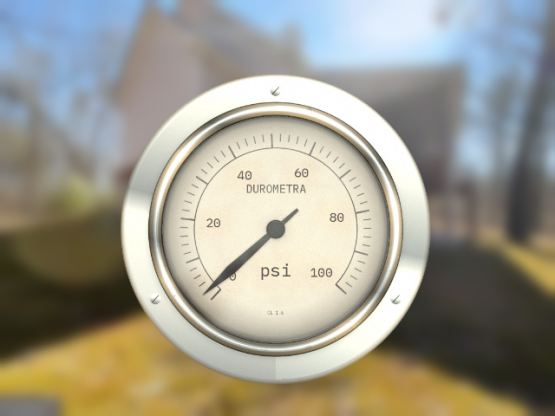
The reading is 2 psi
